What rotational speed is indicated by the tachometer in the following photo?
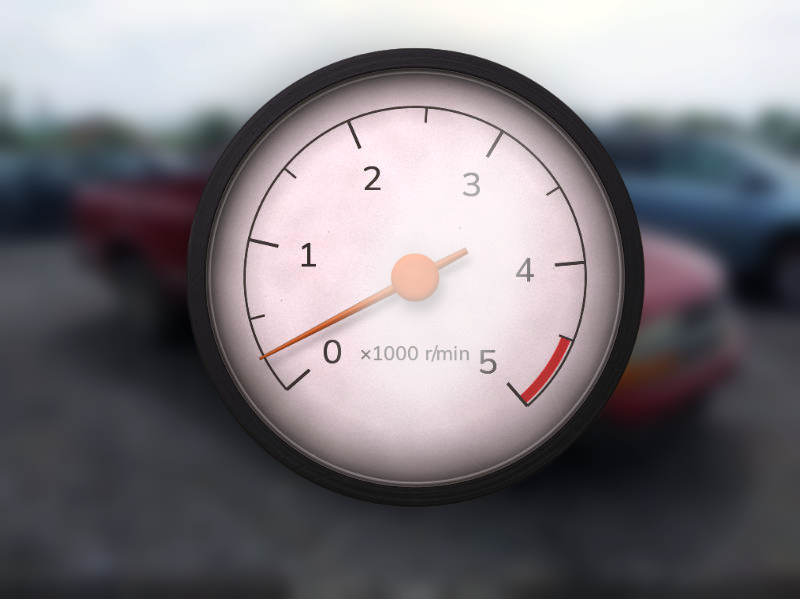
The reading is 250 rpm
